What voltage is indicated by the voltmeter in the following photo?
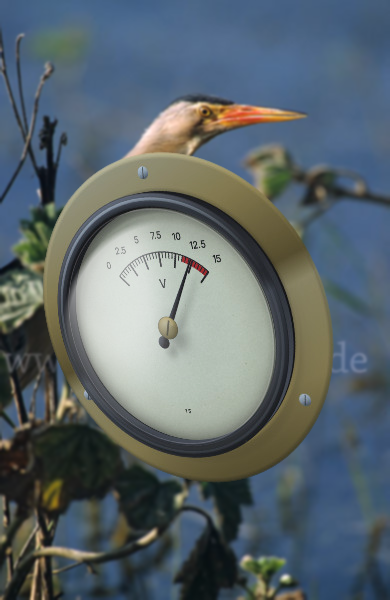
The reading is 12.5 V
